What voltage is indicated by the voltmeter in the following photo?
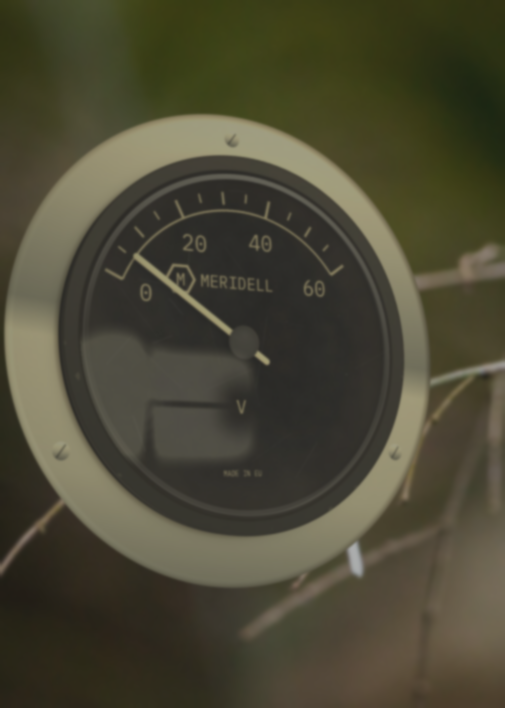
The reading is 5 V
